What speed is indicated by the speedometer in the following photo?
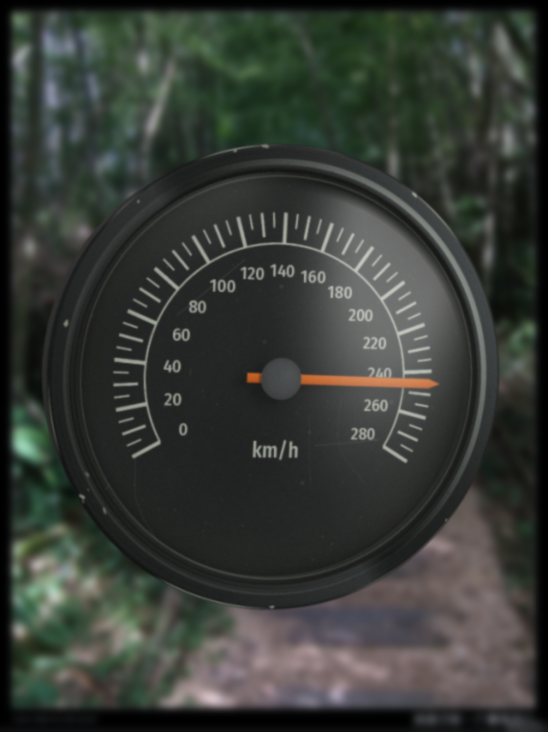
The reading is 245 km/h
